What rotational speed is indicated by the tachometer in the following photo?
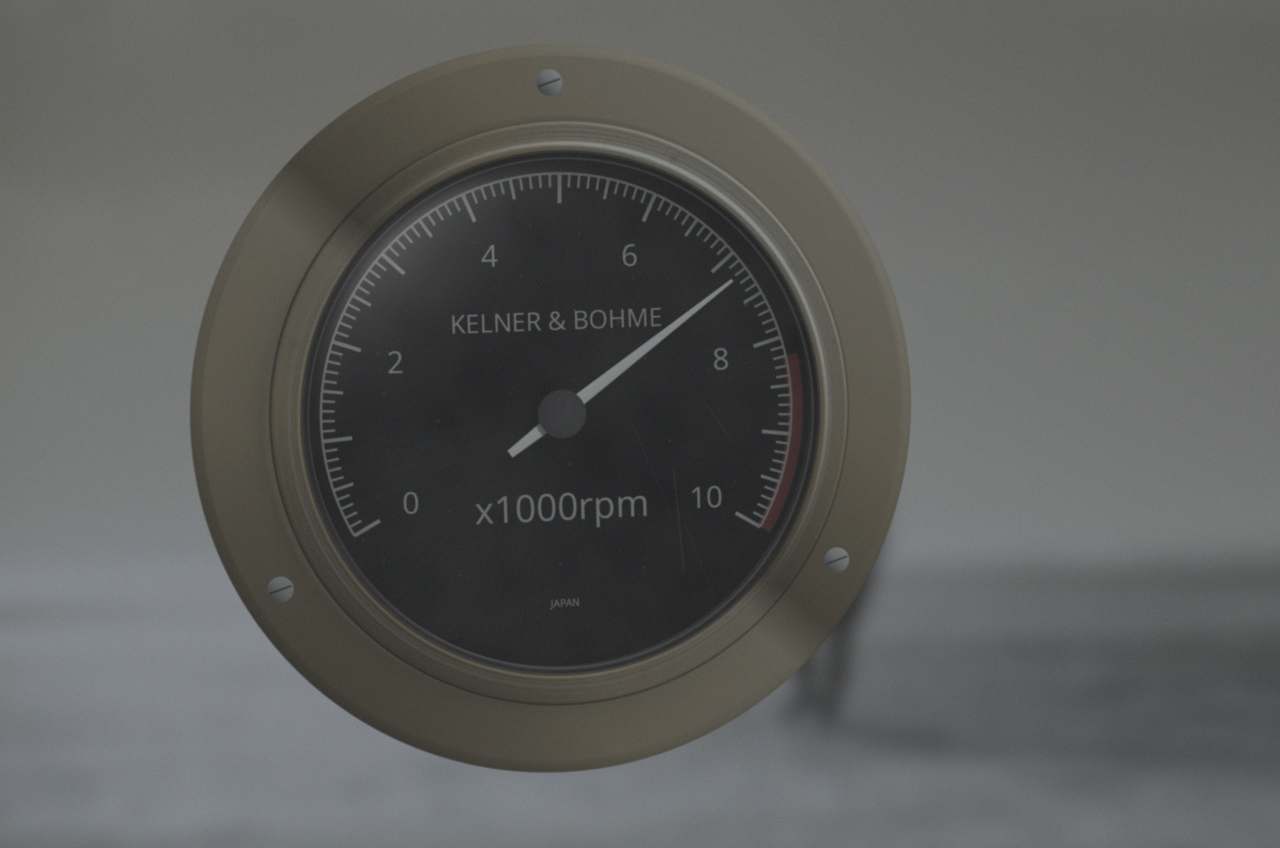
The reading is 7200 rpm
